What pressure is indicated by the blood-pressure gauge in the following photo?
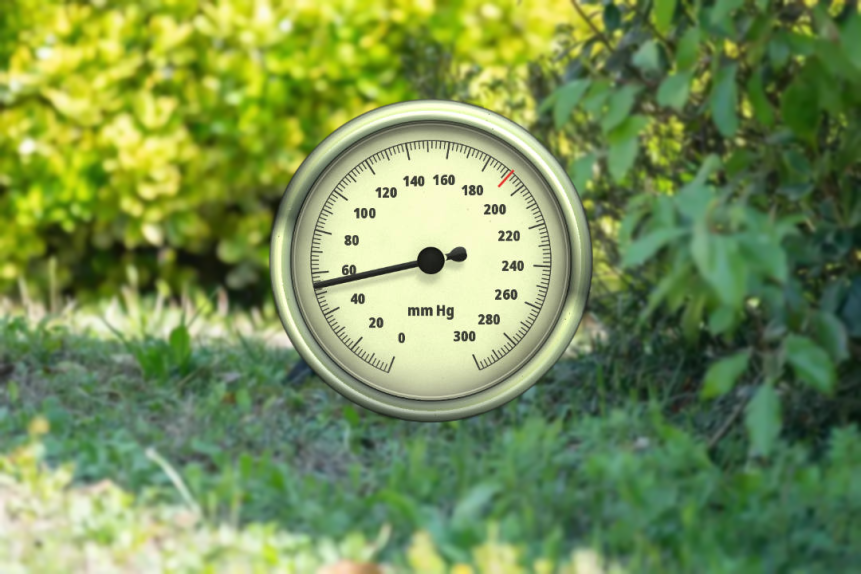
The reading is 54 mmHg
